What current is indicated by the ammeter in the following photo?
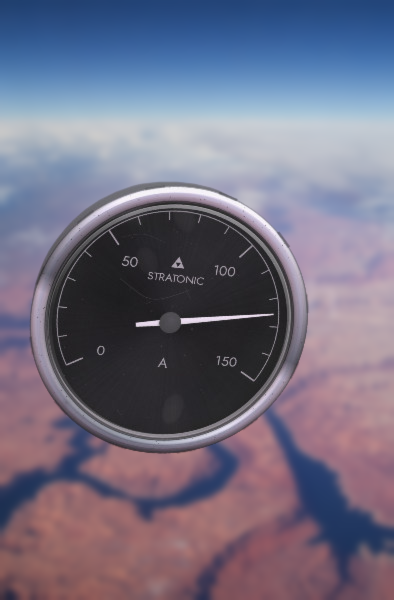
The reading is 125 A
